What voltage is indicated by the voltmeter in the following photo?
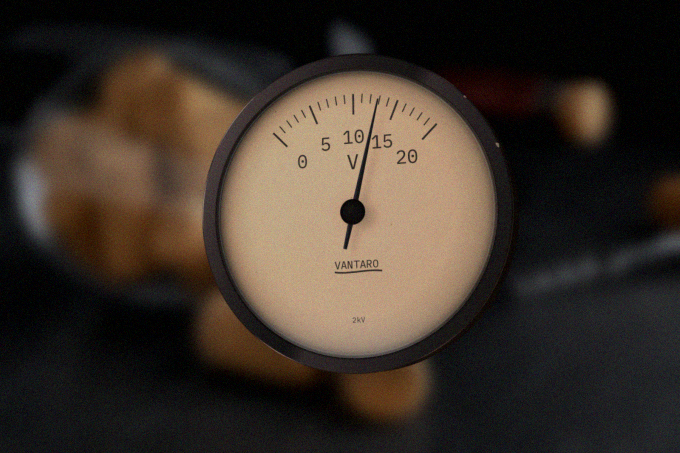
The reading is 13 V
